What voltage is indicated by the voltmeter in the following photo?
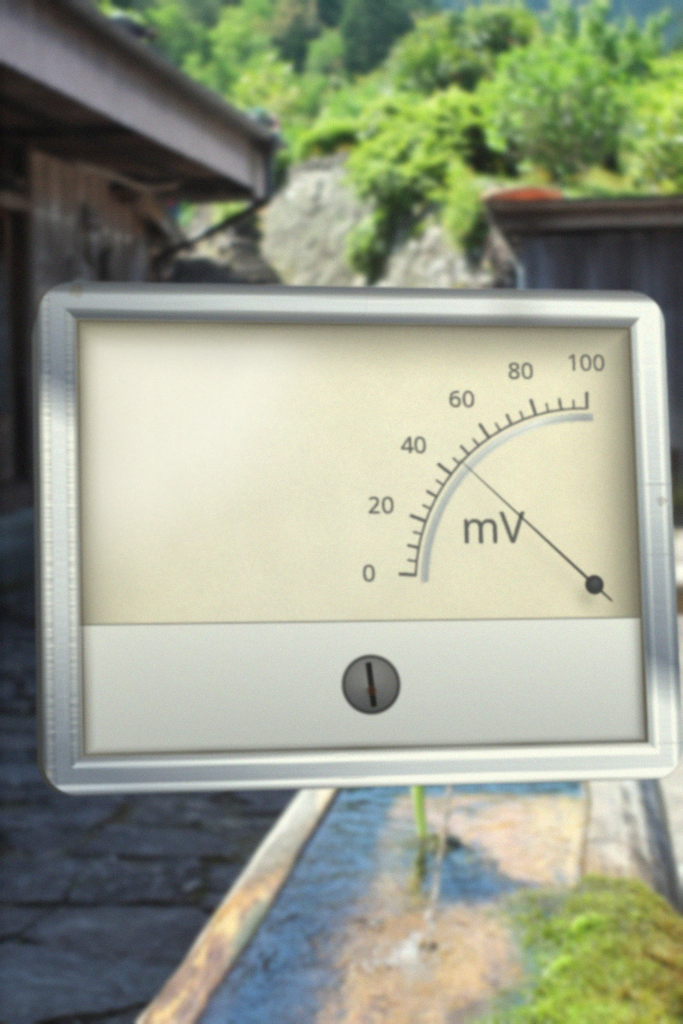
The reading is 45 mV
